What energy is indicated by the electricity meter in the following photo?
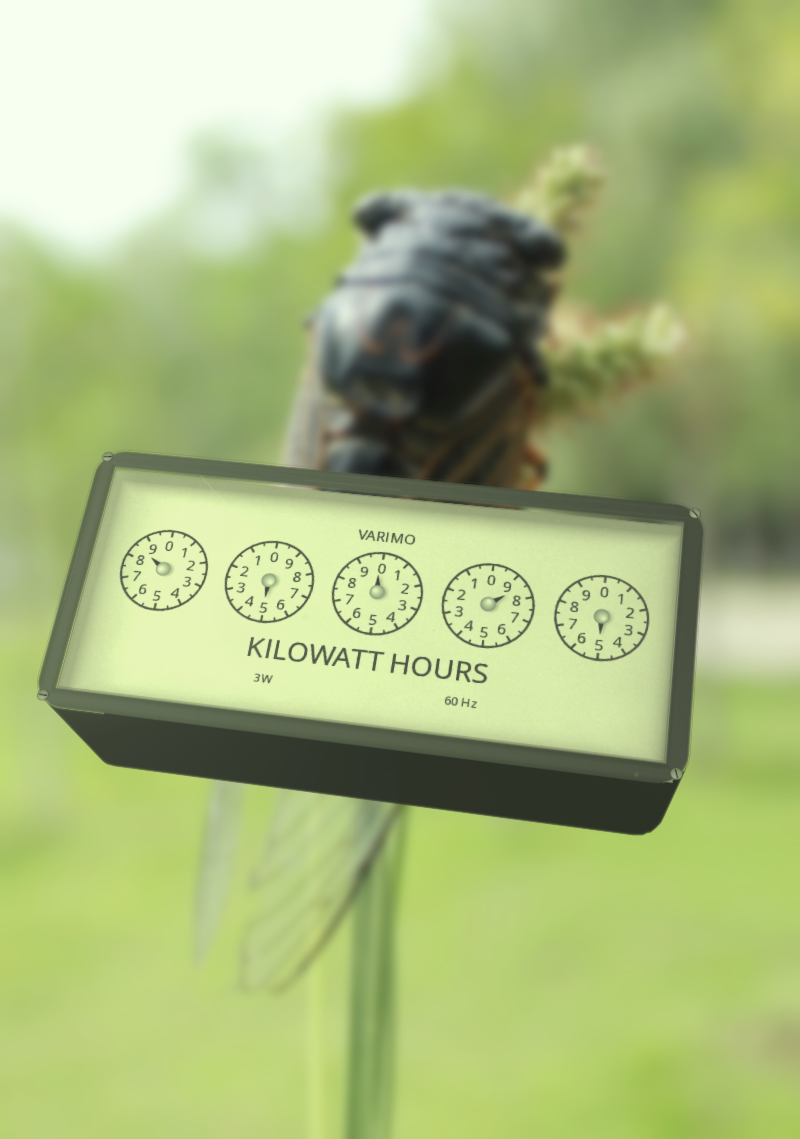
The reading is 84985 kWh
